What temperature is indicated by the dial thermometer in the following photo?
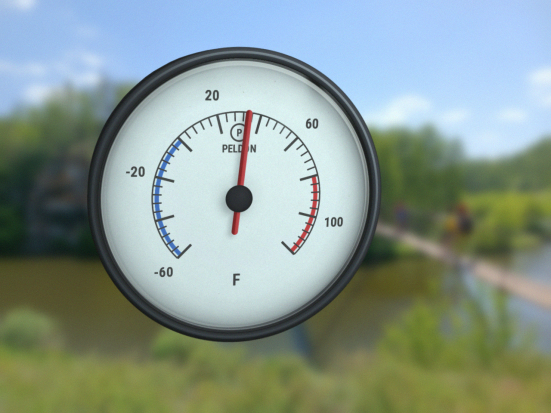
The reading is 34 °F
